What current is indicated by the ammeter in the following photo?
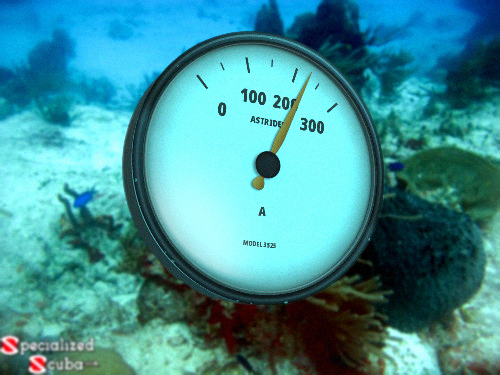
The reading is 225 A
